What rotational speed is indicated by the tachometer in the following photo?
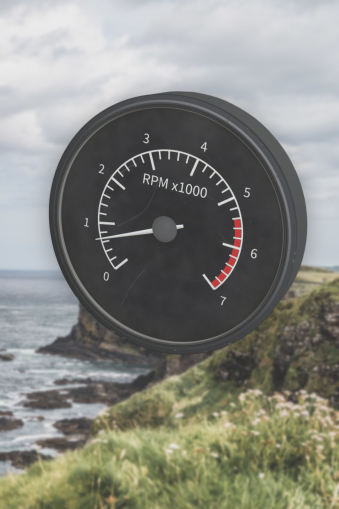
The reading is 700 rpm
